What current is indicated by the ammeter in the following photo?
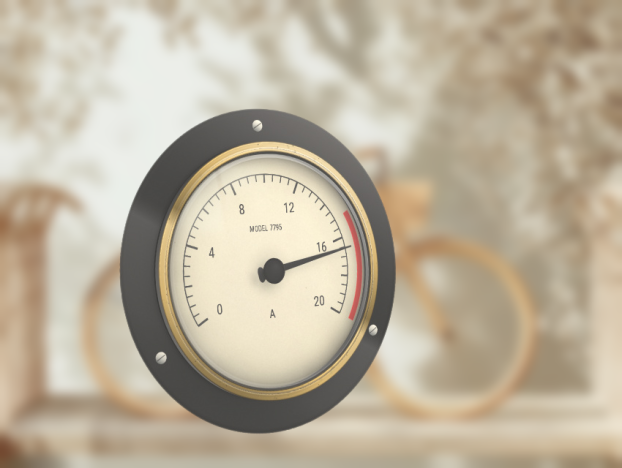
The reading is 16.5 A
